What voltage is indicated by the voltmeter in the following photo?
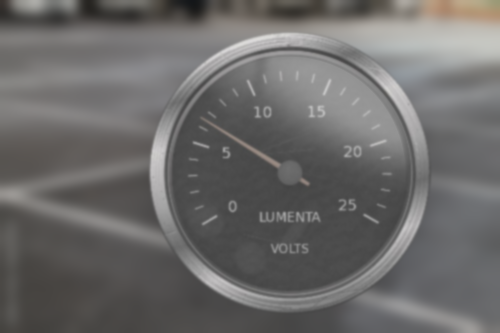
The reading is 6.5 V
